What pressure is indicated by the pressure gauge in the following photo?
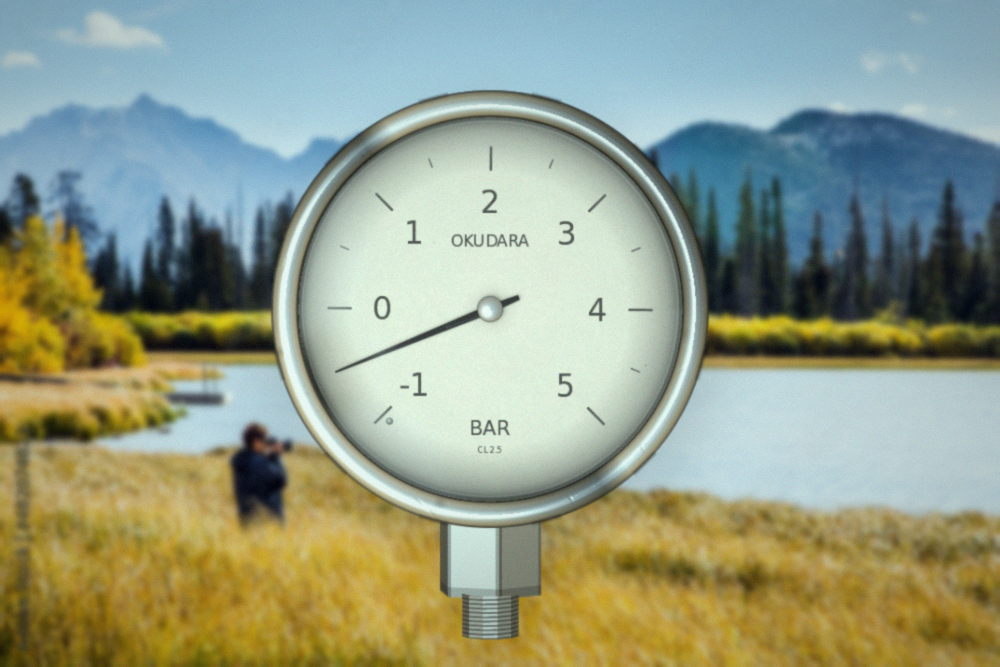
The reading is -0.5 bar
